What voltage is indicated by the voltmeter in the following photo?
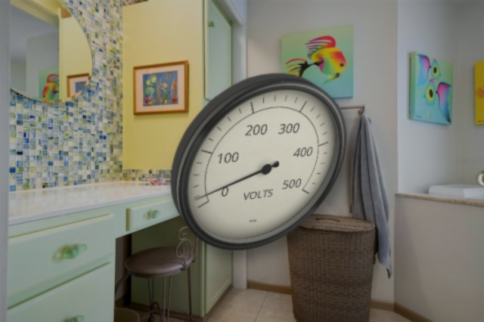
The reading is 20 V
